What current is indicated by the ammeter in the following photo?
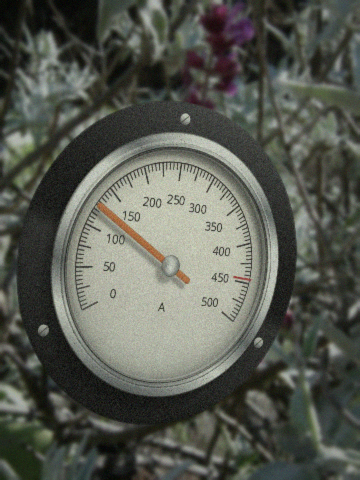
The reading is 125 A
